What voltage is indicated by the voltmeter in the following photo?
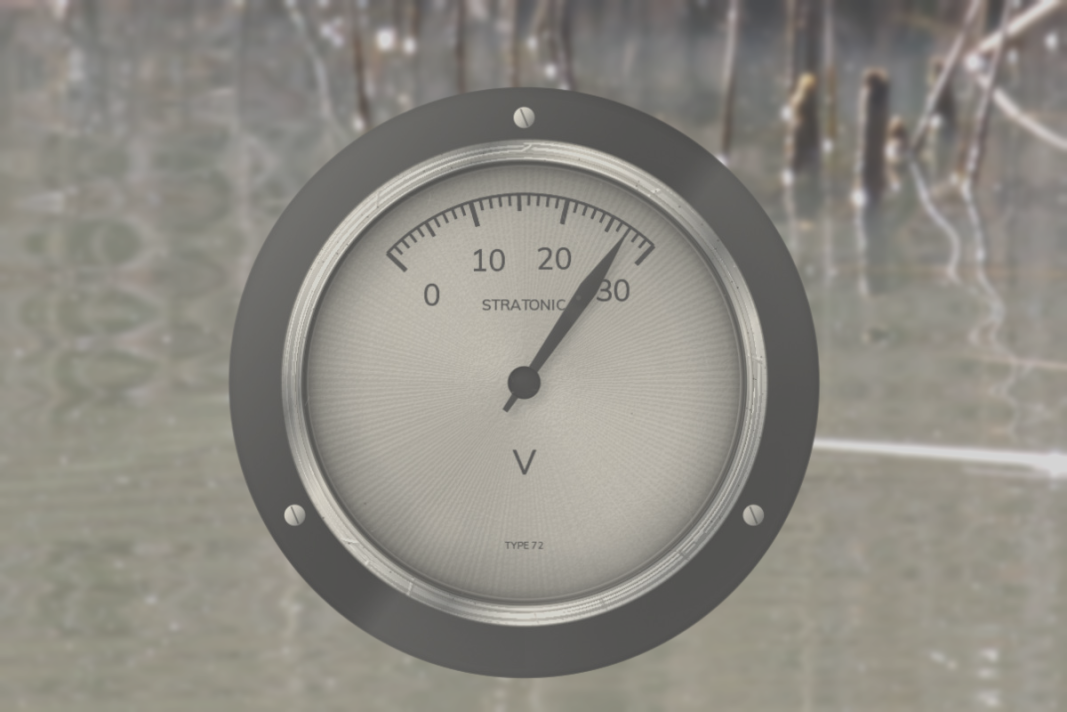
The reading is 27 V
